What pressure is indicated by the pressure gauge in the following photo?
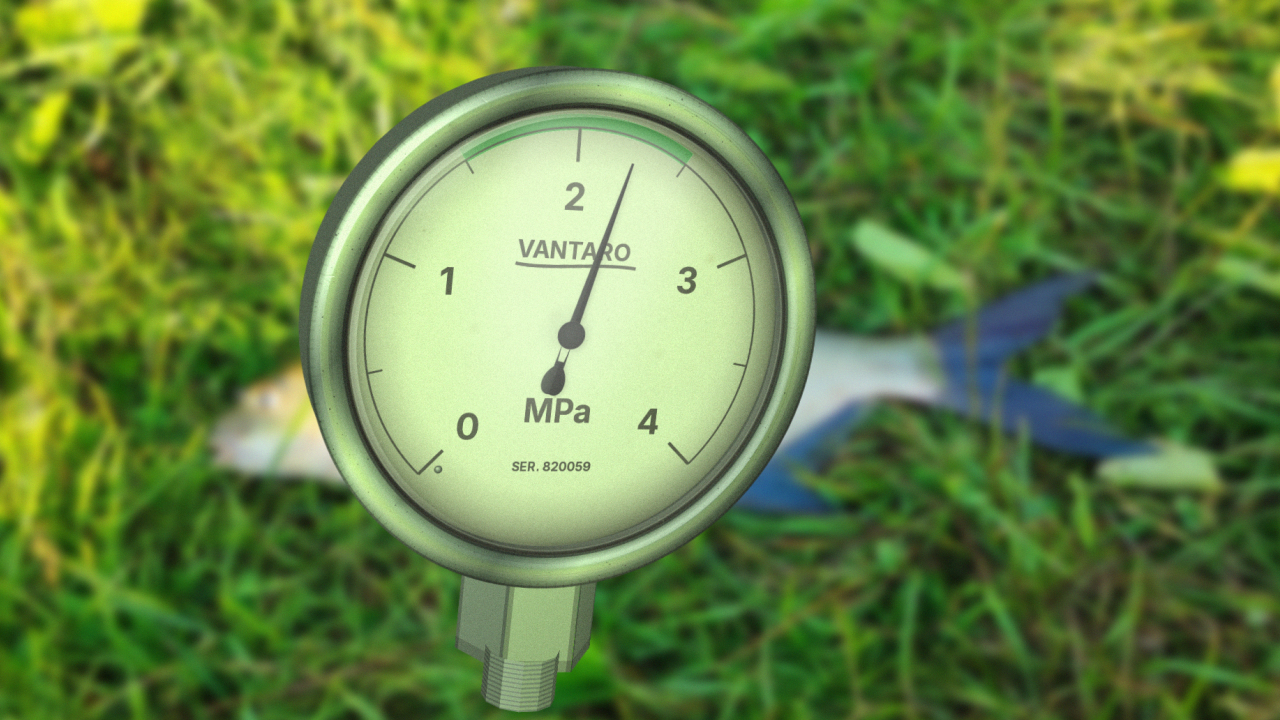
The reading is 2.25 MPa
